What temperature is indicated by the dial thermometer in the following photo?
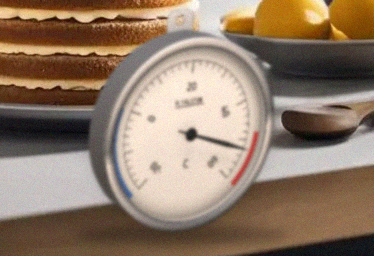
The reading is 52 °C
